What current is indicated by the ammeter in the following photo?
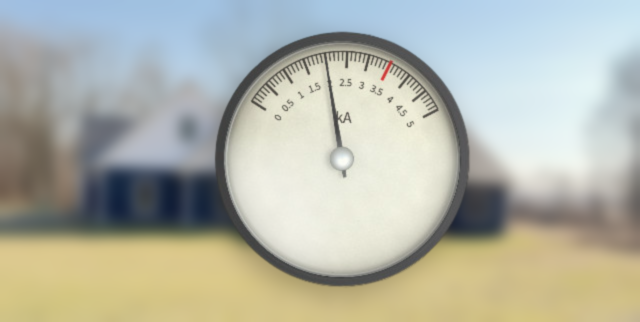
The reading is 2 kA
